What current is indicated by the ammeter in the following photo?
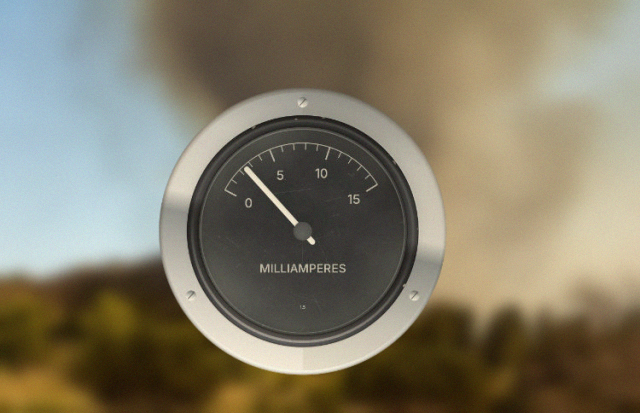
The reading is 2.5 mA
